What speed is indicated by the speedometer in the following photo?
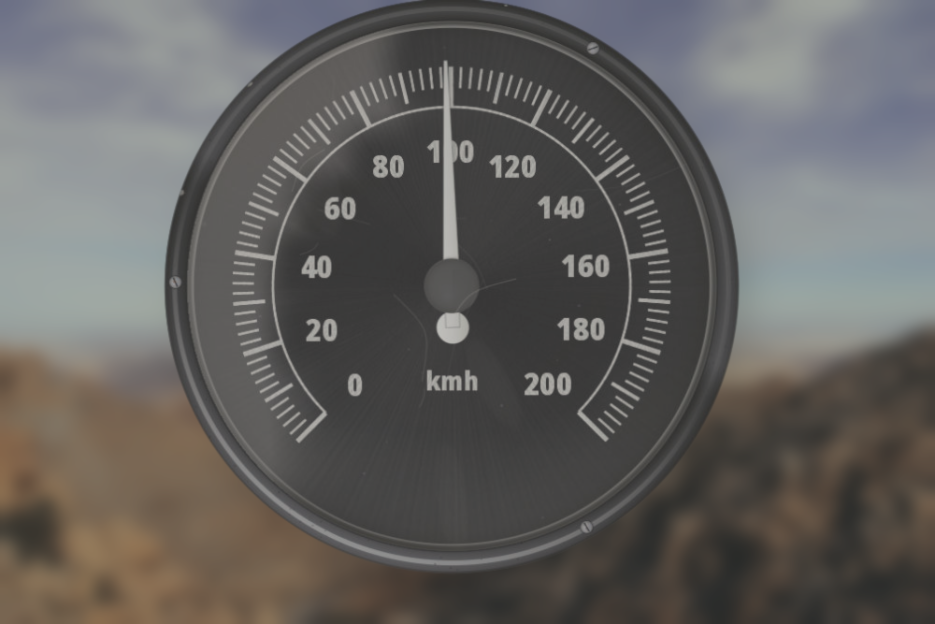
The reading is 99 km/h
